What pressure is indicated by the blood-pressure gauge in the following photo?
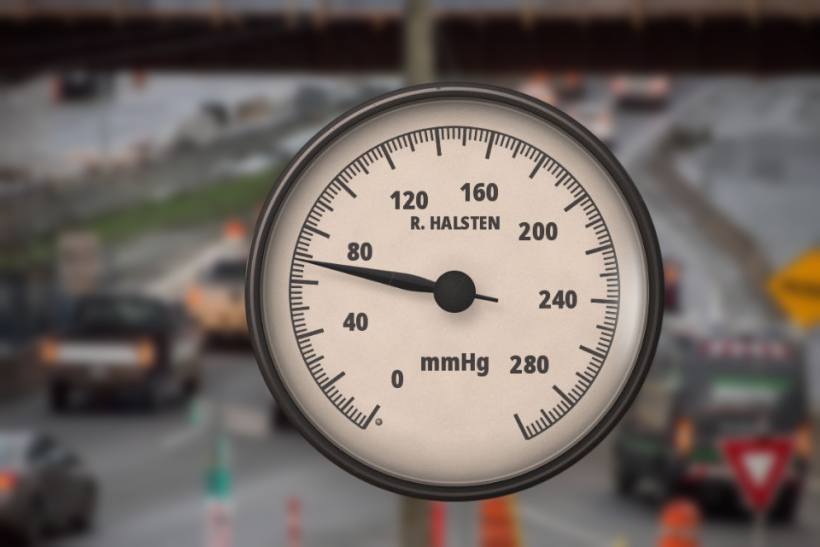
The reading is 68 mmHg
